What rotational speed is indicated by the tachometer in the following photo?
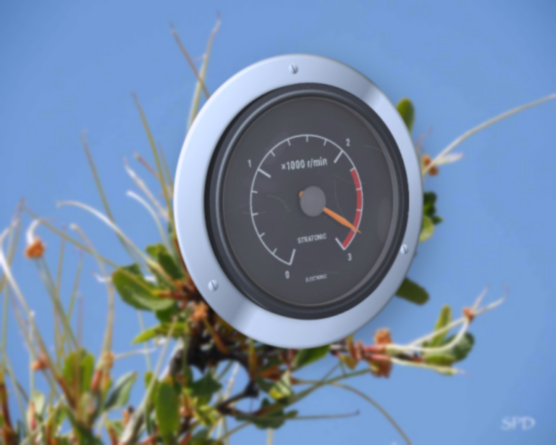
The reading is 2800 rpm
